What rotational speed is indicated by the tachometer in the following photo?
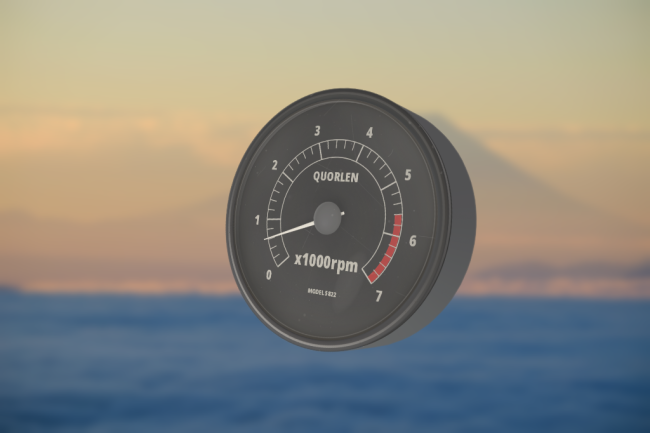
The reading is 600 rpm
